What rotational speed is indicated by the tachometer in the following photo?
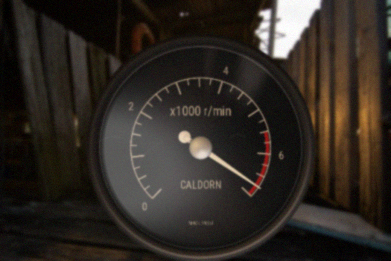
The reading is 6750 rpm
